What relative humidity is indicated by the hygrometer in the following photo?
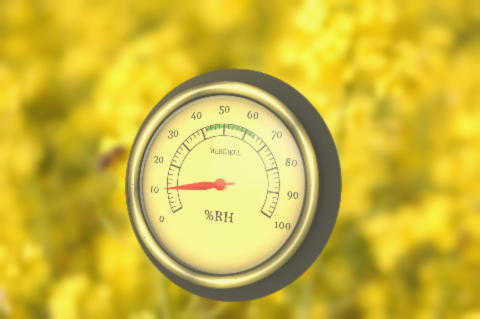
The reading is 10 %
